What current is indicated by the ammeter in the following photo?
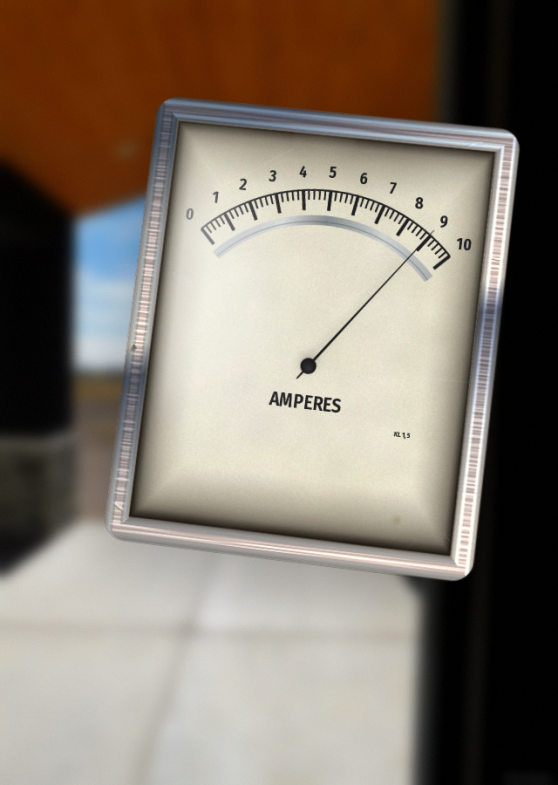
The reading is 9 A
